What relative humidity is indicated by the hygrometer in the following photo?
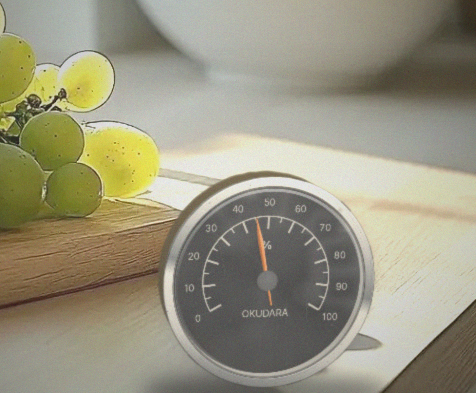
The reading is 45 %
